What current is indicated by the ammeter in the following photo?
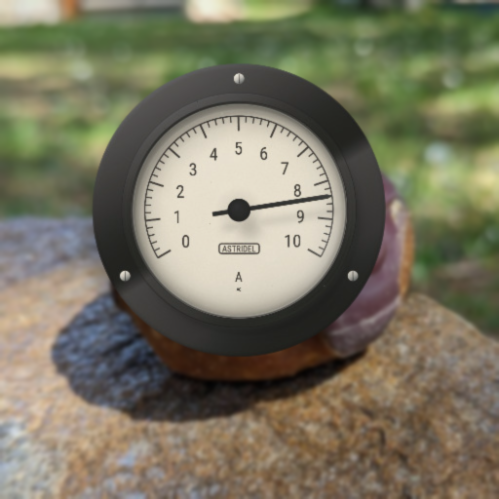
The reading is 8.4 A
